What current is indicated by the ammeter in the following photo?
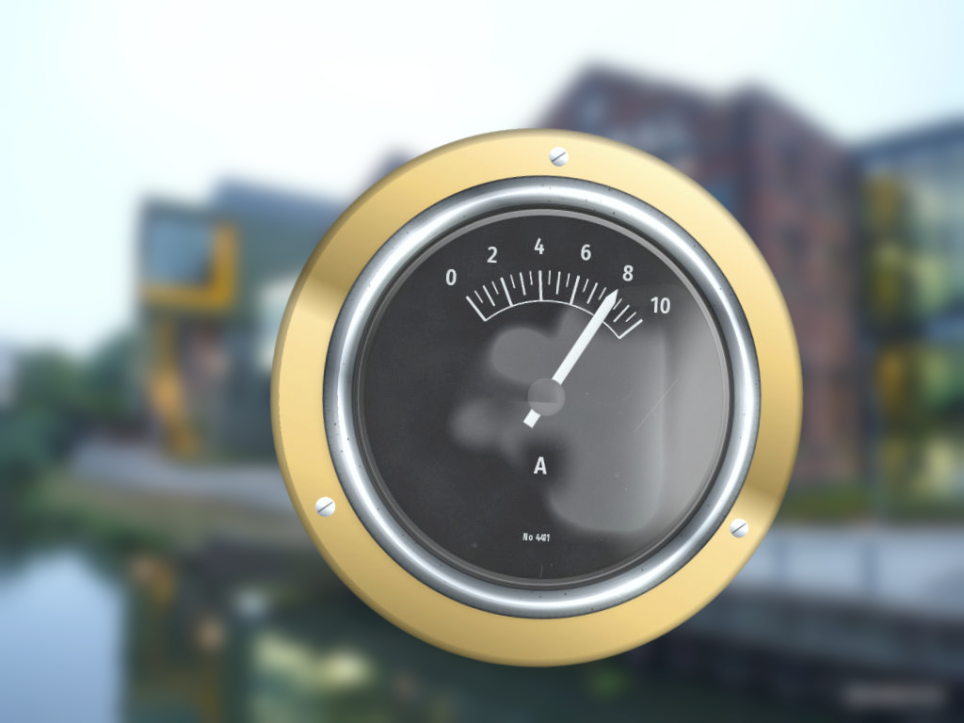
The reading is 8 A
